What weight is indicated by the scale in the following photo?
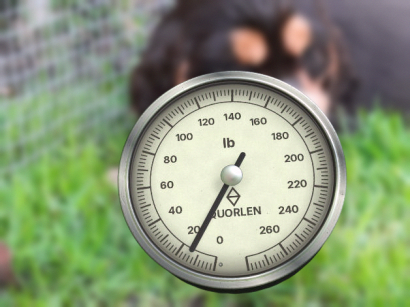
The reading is 14 lb
